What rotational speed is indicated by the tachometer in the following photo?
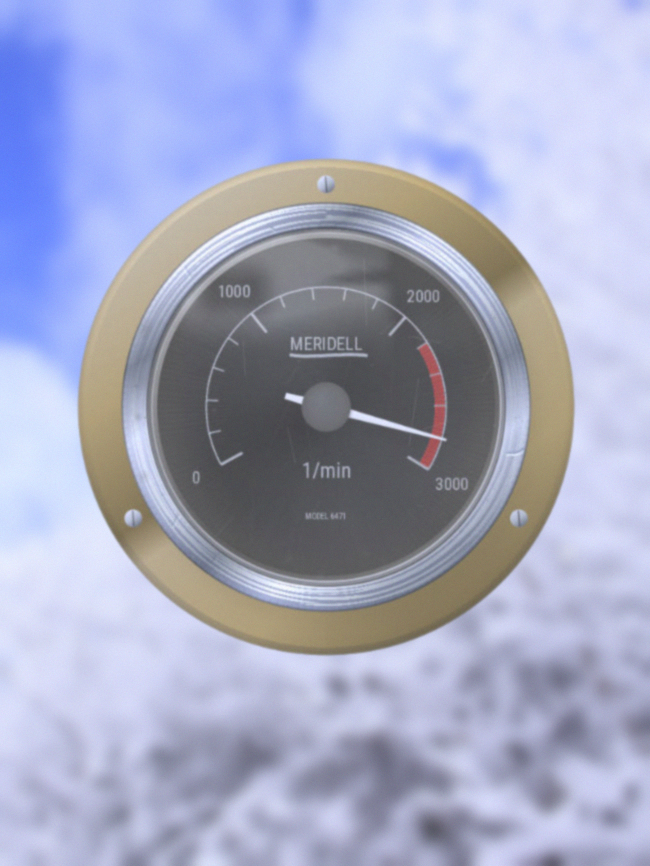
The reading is 2800 rpm
